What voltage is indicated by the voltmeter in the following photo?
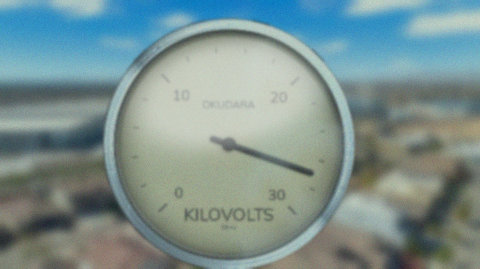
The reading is 27 kV
